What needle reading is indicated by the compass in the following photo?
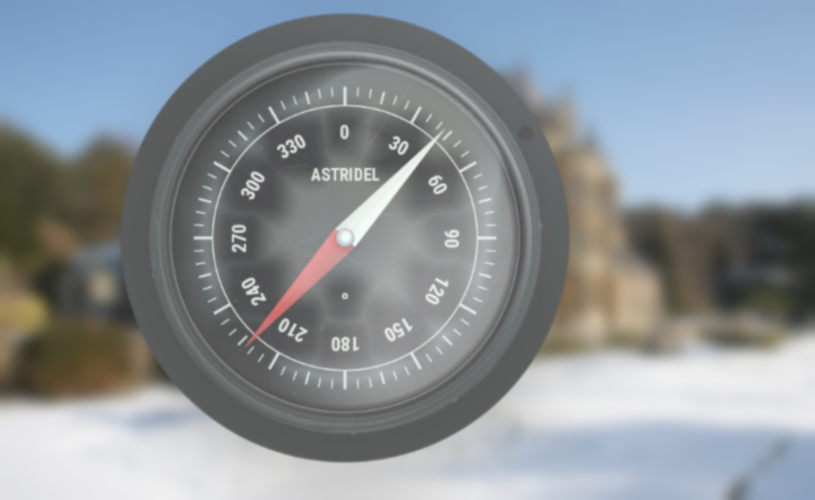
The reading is 222.5 °
